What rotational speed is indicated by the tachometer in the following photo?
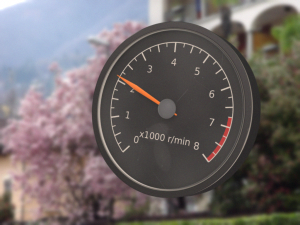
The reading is 2125 rpm
